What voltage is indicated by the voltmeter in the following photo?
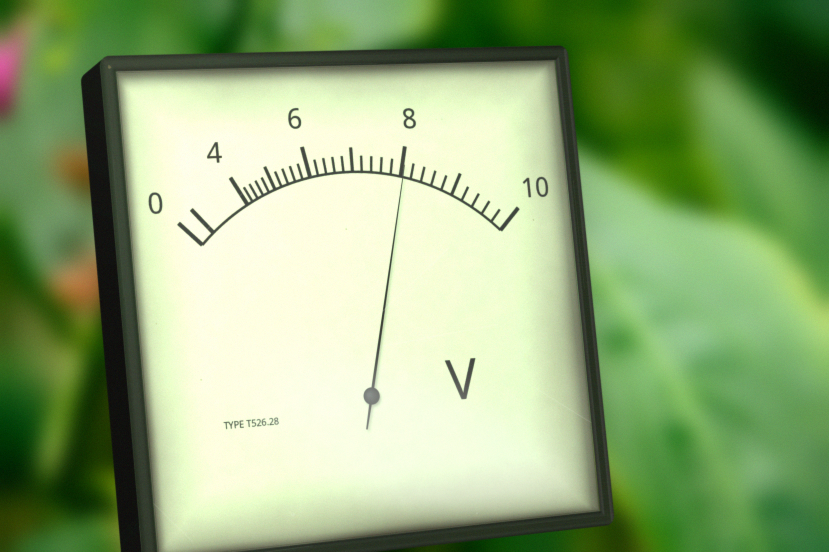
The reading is 8 V
